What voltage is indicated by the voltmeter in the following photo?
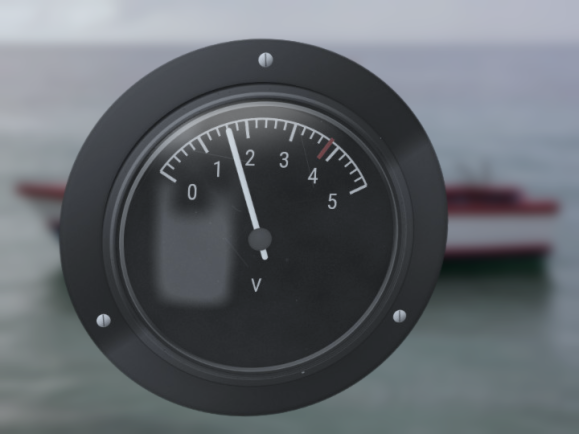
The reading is 1.6 V
